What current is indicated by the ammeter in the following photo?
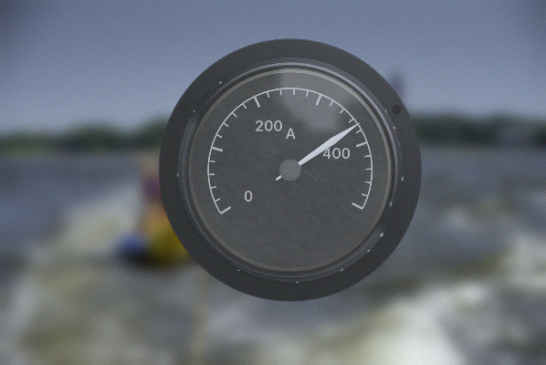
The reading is 370 A
